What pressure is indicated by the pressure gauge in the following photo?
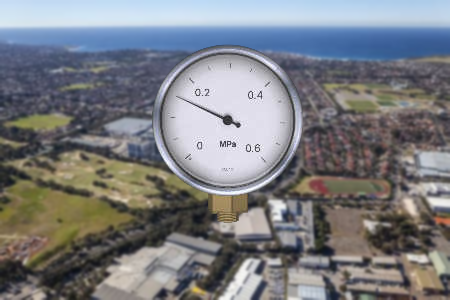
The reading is 0.15 MPa
